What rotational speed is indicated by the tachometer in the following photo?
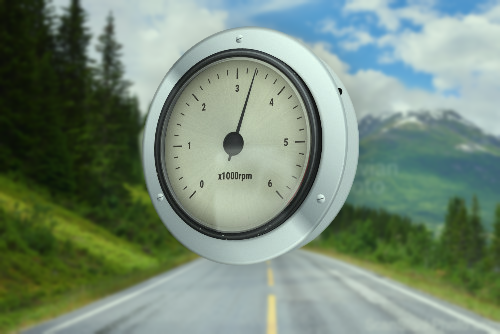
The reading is 3400 rpm
